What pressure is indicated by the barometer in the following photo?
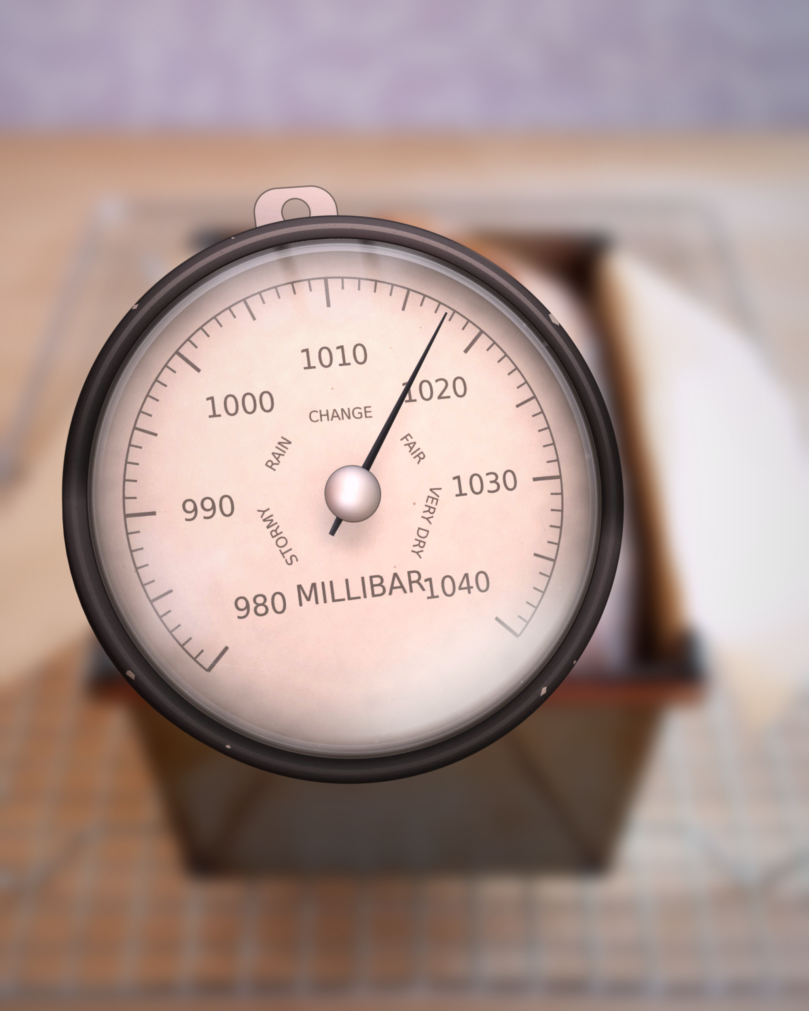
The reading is 1017.5 mbar
